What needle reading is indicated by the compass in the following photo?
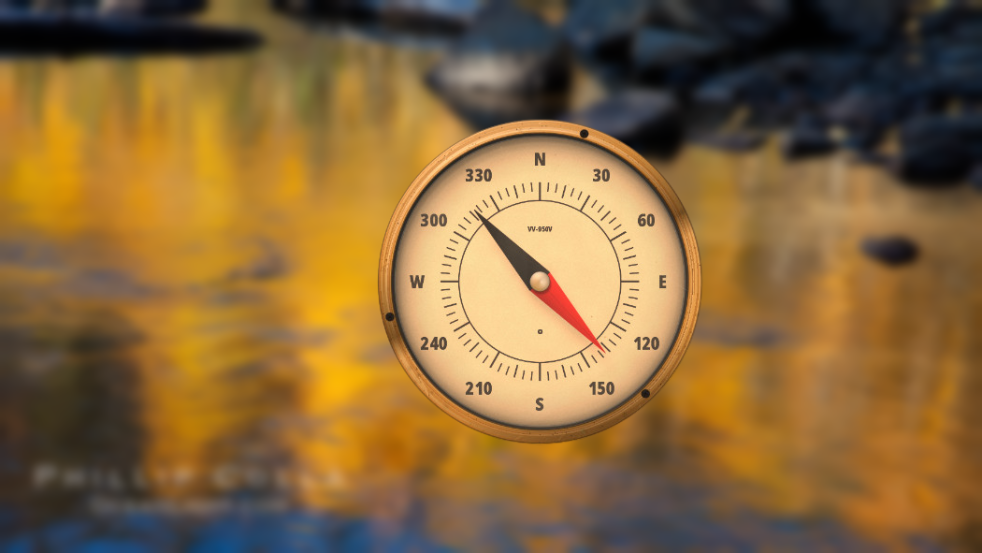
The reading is 137.5 °
